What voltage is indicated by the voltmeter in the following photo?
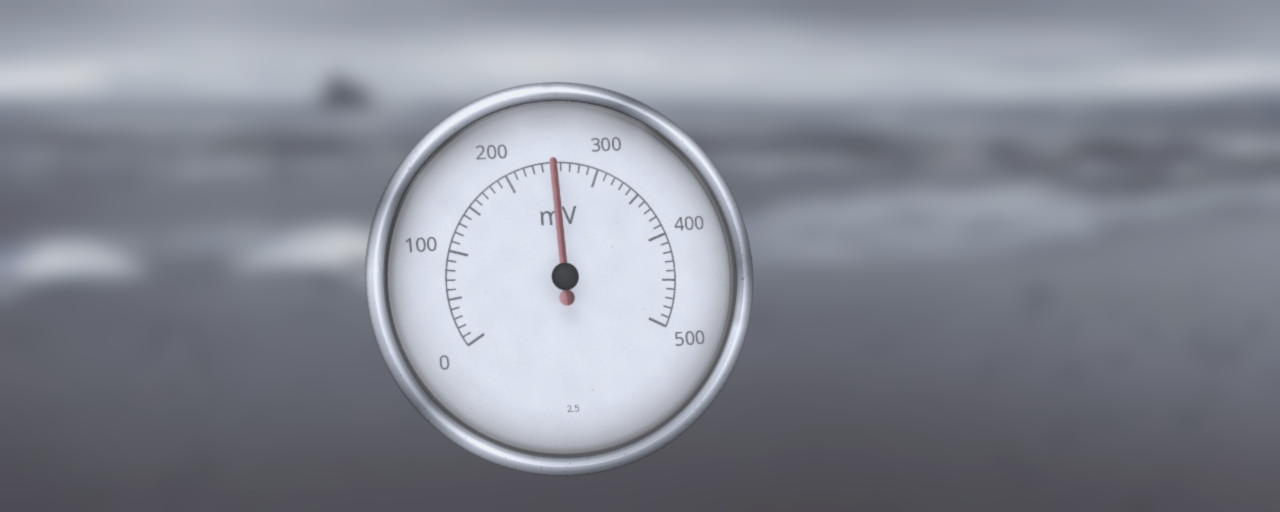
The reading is 250 mV
